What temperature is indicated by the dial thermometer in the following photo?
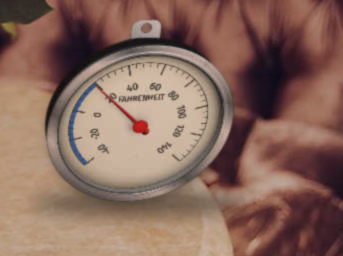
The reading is 20 °F
